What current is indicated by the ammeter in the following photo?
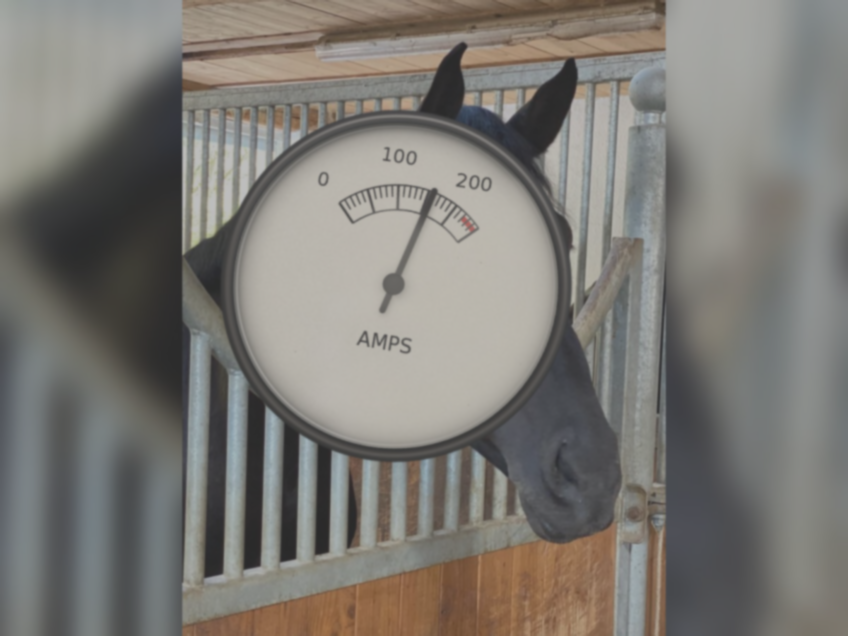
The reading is 160 A
